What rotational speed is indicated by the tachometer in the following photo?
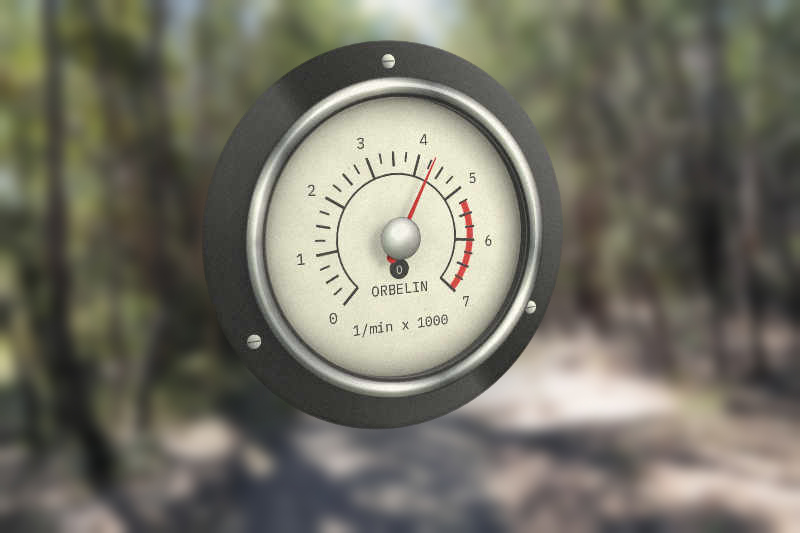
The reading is 4250 rpm
